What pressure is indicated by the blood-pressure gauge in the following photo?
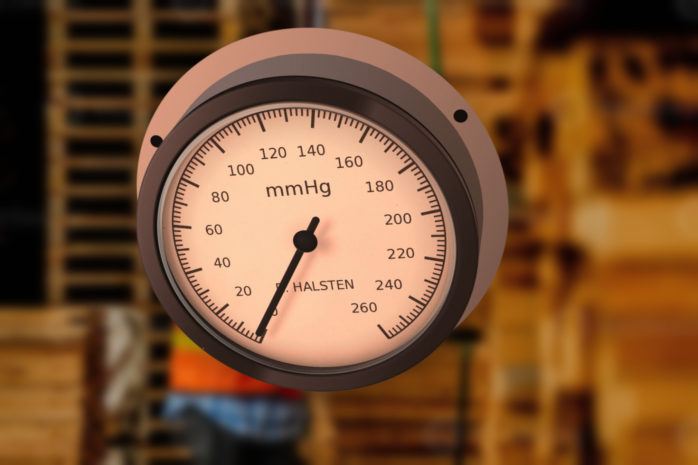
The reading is 2 mmHg
